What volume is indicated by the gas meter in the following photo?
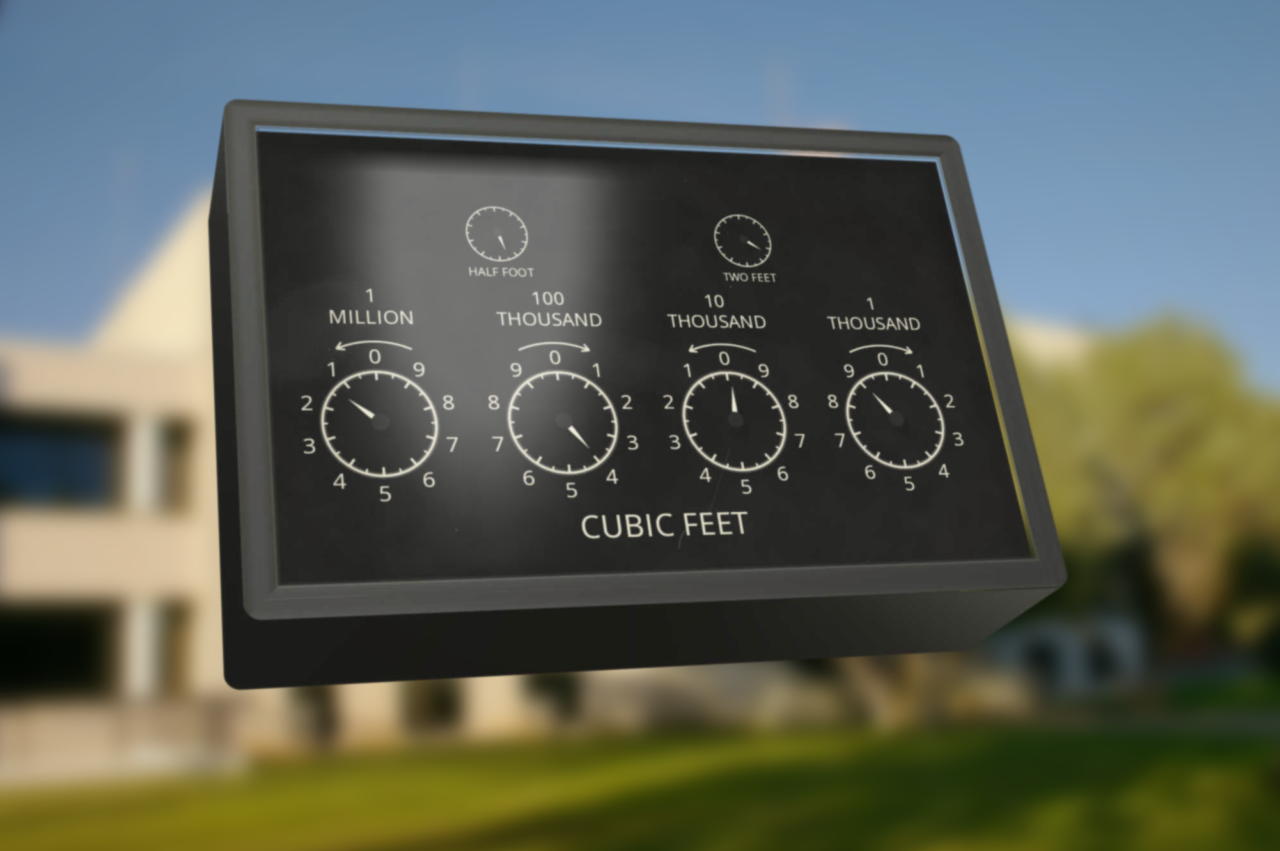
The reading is 139900 ft³
